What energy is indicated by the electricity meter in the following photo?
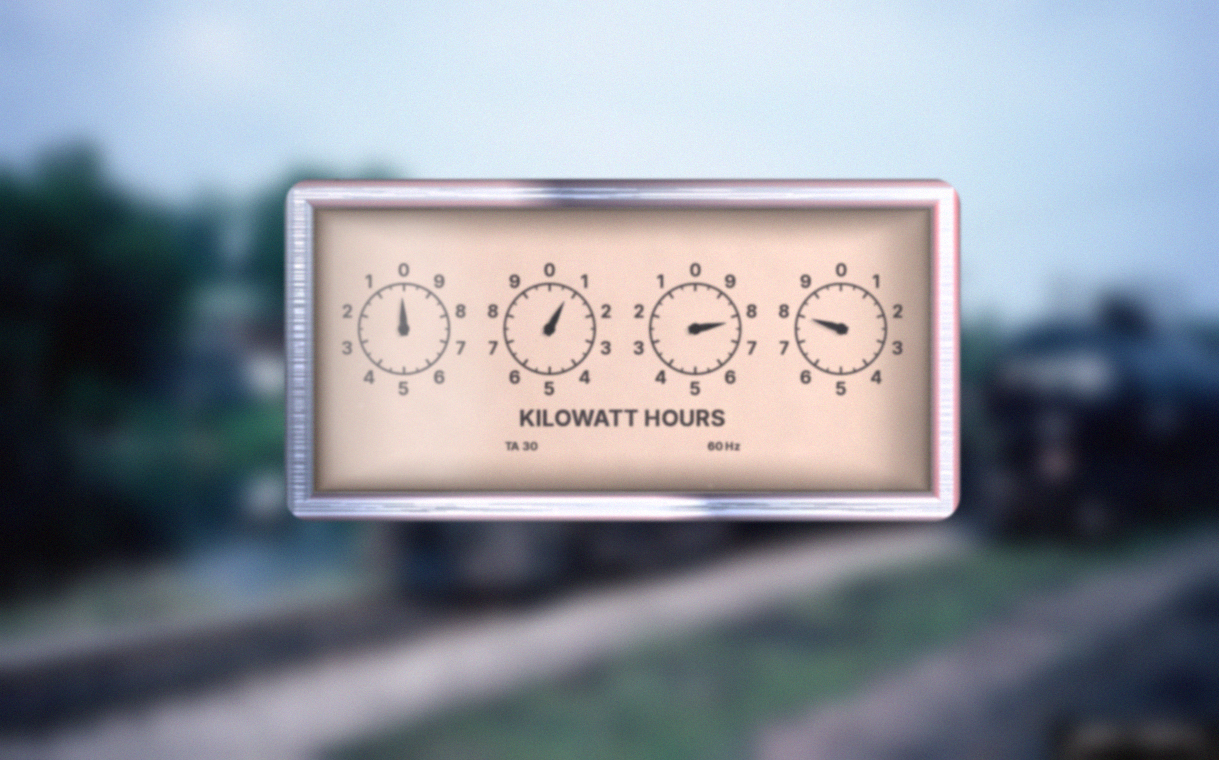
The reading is 78 kWh
